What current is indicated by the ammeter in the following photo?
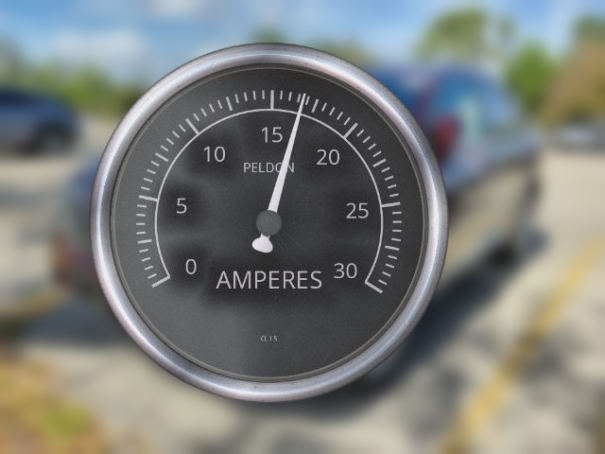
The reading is 16.75 A
